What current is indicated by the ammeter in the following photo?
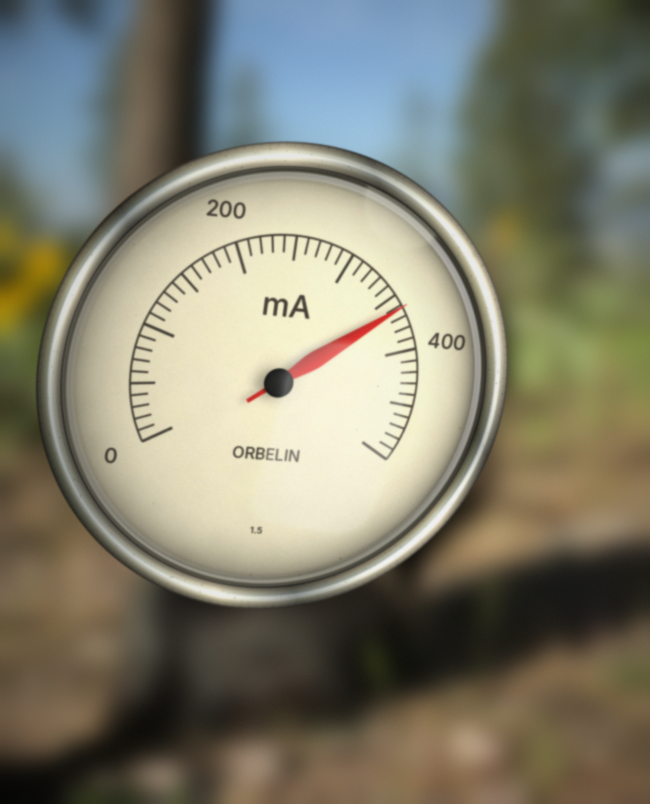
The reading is 360 mA
